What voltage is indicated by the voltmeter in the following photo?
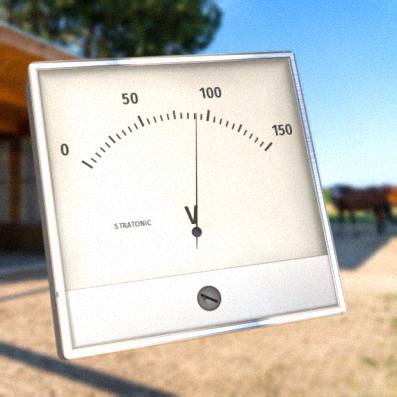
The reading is 90 V
